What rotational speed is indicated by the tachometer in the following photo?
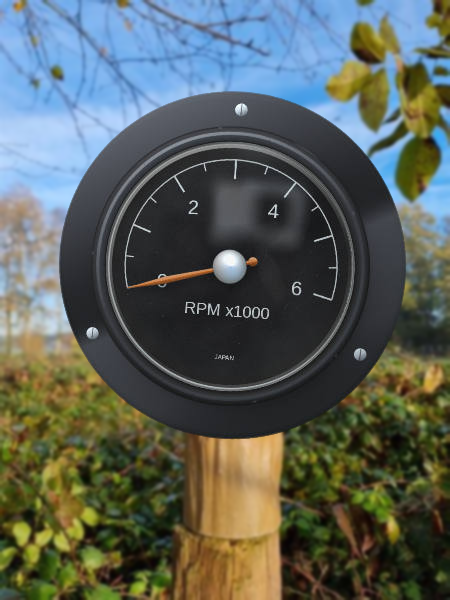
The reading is 0 rpm
